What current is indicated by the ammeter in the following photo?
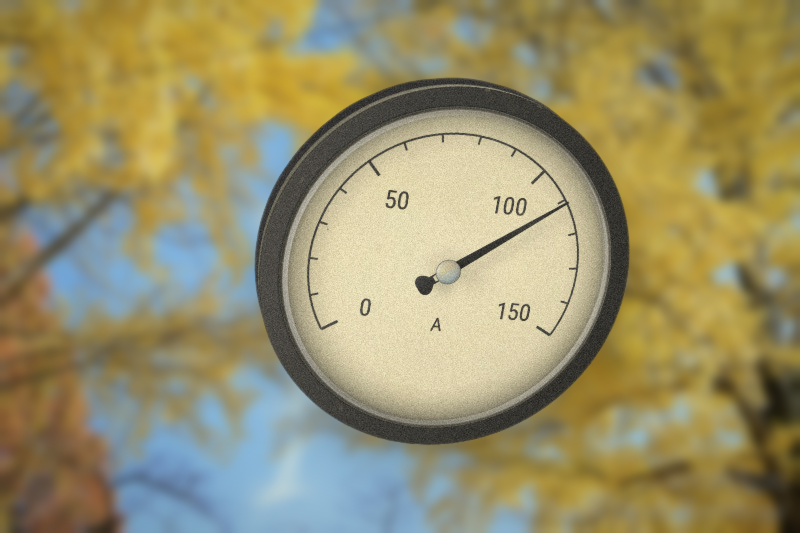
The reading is 110 A
